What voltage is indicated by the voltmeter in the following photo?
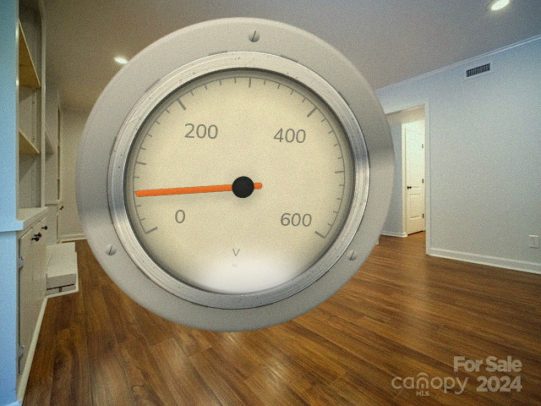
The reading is 60 V
